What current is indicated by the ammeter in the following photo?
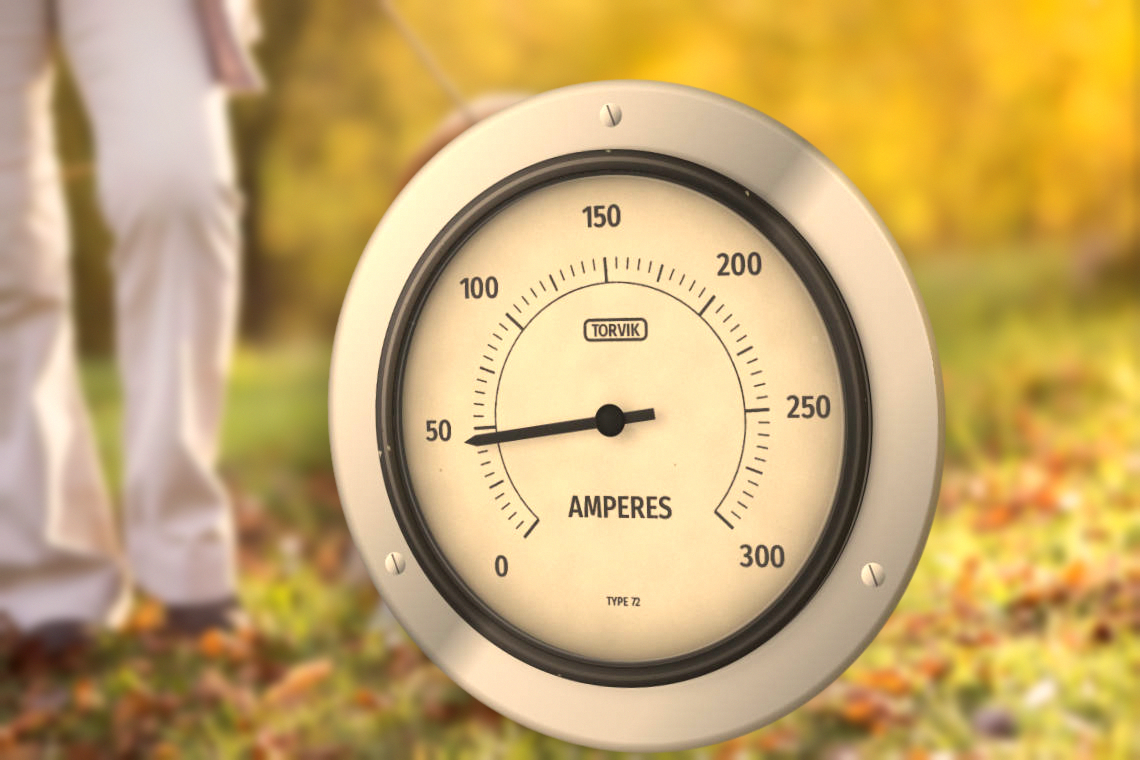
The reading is 45 A
